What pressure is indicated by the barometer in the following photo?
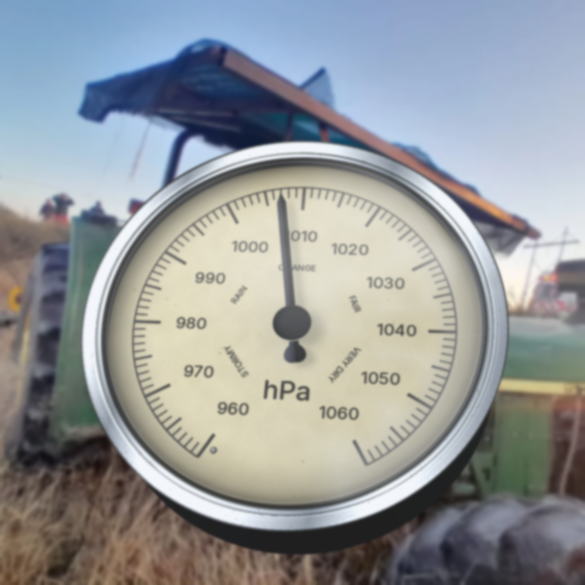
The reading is 1007 hPa
